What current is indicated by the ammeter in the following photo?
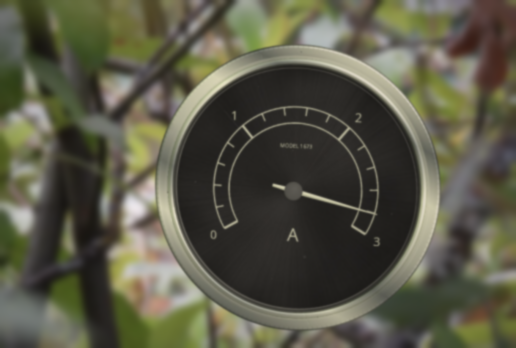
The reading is 2.8 A
